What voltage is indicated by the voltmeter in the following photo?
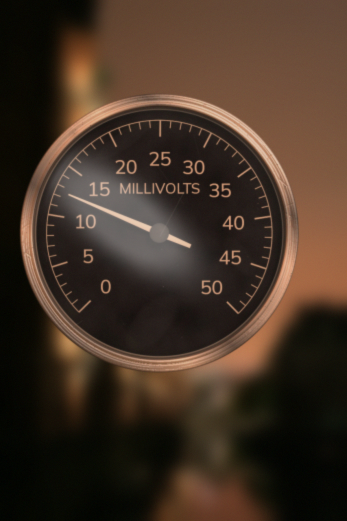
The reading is 12.5 mV
